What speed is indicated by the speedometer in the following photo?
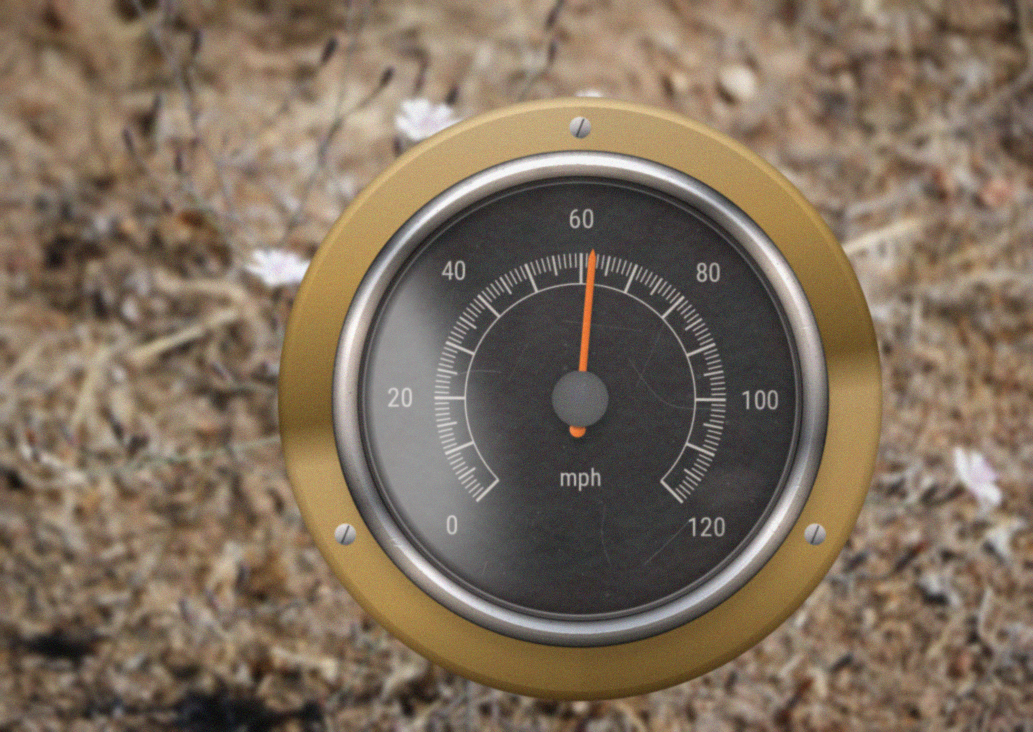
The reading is 62 mph
